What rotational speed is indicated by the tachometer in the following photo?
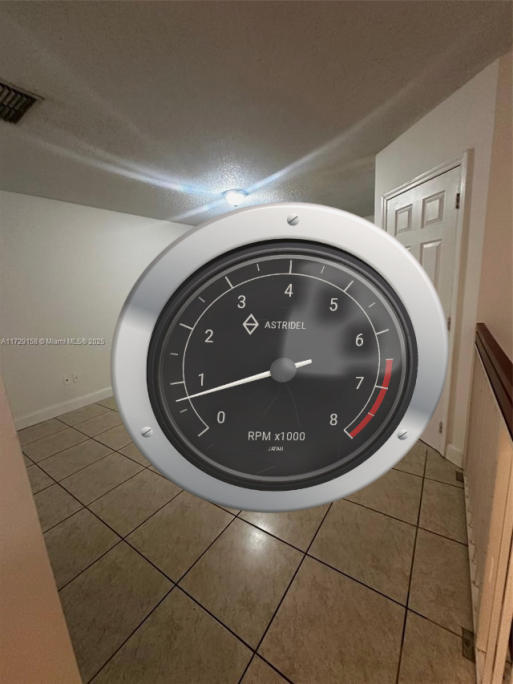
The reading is 750 rpm
